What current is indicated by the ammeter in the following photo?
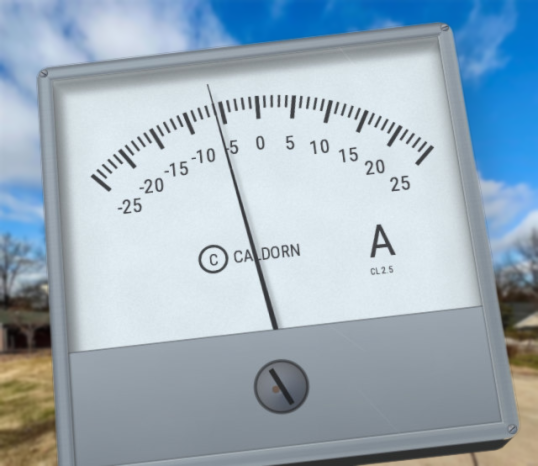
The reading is -6 A
